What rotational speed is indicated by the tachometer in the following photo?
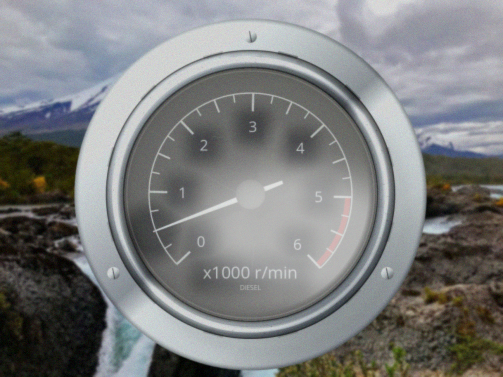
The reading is 500 rpm
